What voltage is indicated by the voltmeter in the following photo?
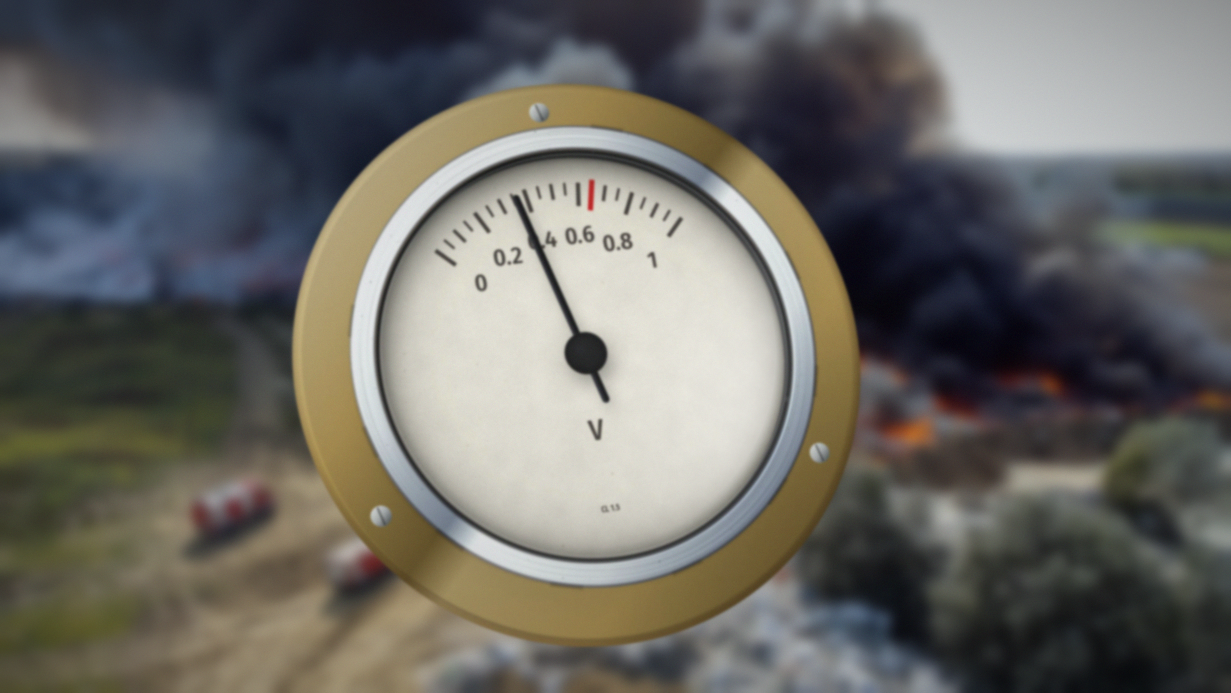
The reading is 0.35 V
